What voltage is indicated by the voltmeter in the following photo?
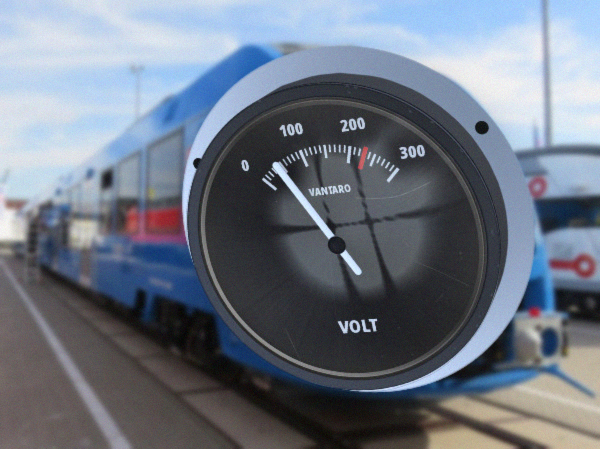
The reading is 50 V
